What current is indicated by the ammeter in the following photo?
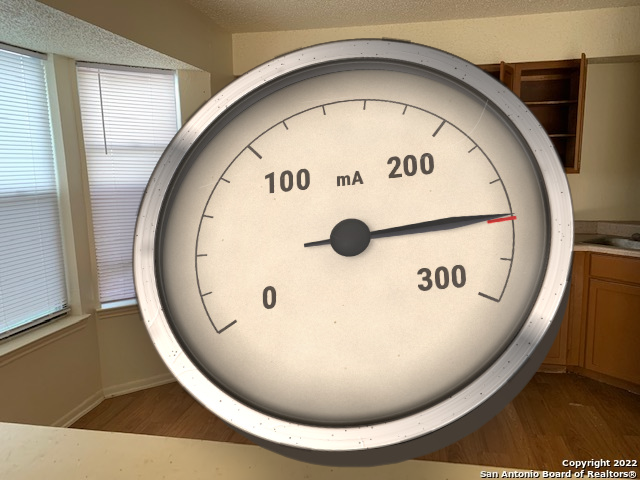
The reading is 260 mA
